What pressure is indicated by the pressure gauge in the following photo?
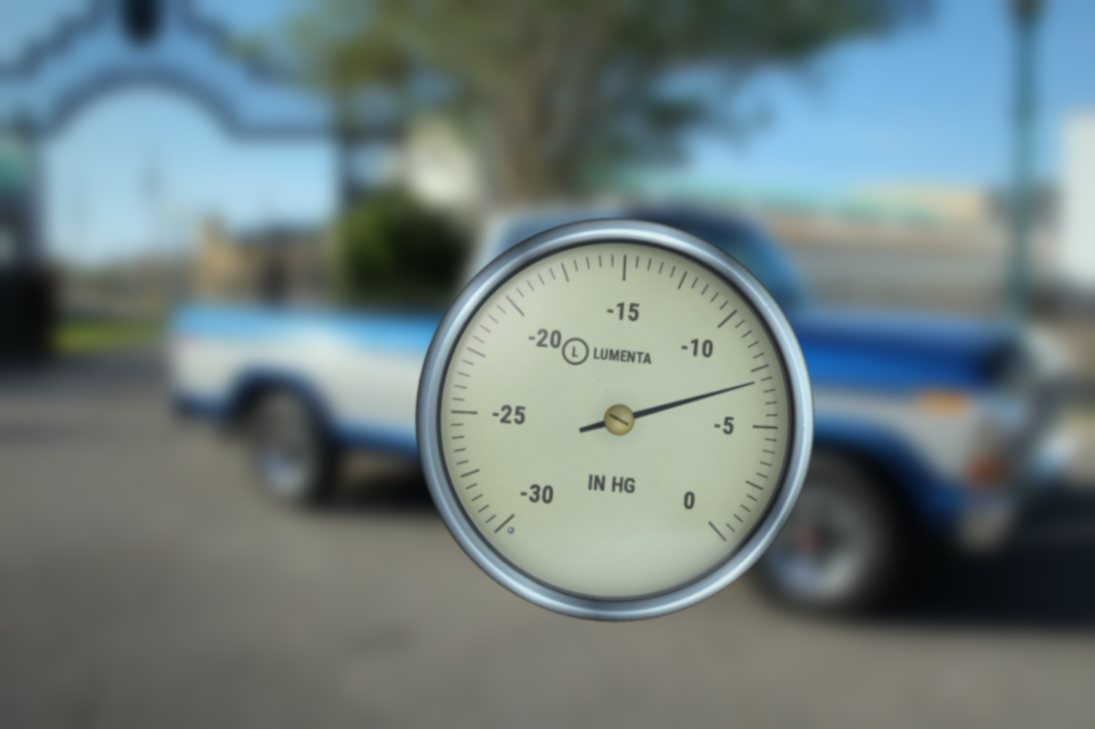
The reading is -7 inHg
